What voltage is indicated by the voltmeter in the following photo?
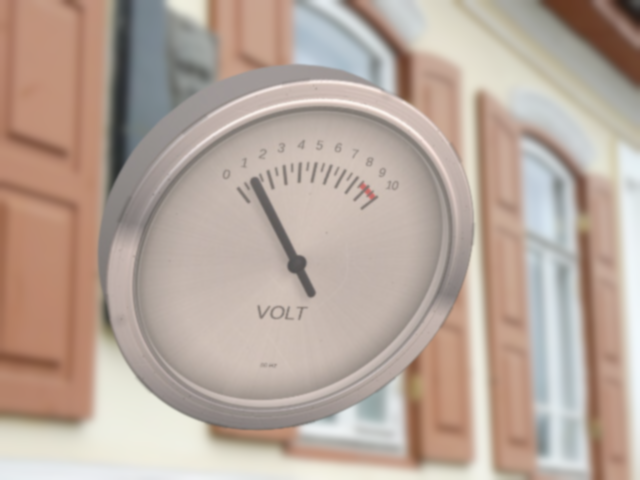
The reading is 1 V
